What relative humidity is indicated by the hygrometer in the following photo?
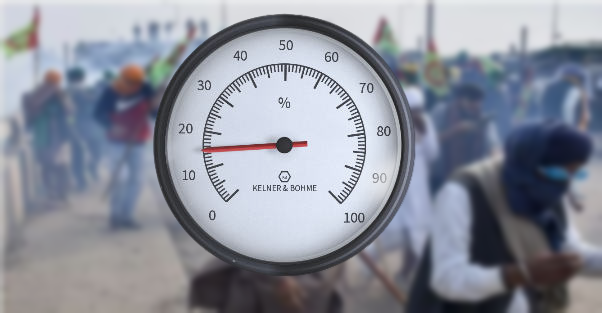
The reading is 15 %
